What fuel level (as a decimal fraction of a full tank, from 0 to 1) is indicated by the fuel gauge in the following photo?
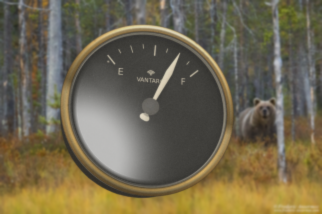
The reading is 0.75
